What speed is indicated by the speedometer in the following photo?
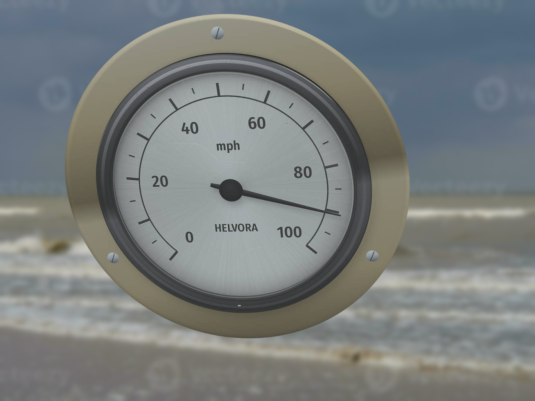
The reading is 90 mph
